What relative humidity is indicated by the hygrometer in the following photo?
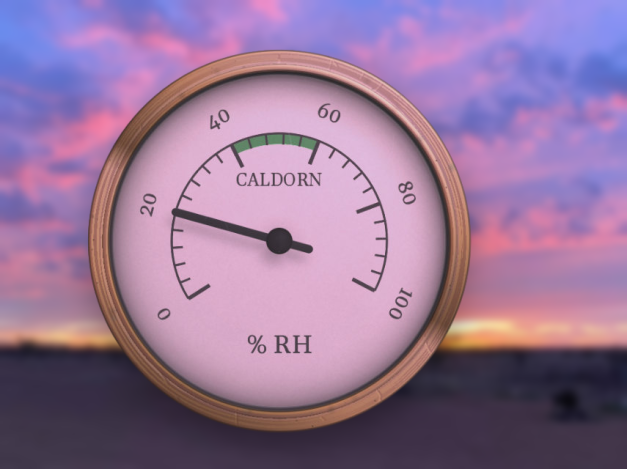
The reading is 20 %
